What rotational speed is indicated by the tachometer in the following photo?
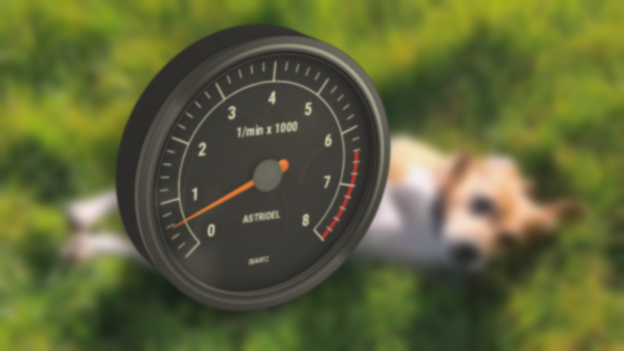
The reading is 600 rpm
